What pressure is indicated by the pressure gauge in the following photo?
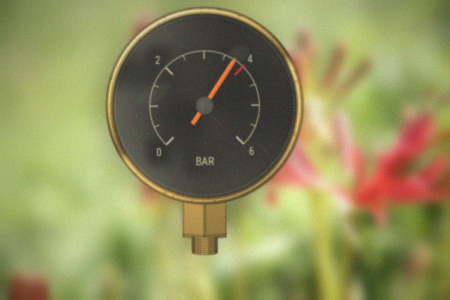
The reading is 3.75 bar
